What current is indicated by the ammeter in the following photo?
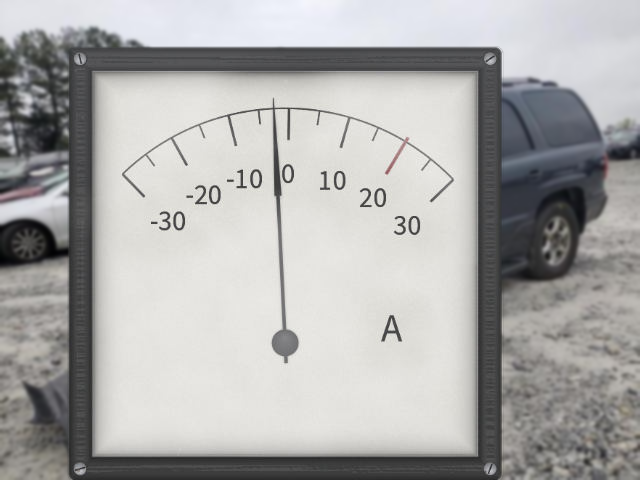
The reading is -2.5 A
